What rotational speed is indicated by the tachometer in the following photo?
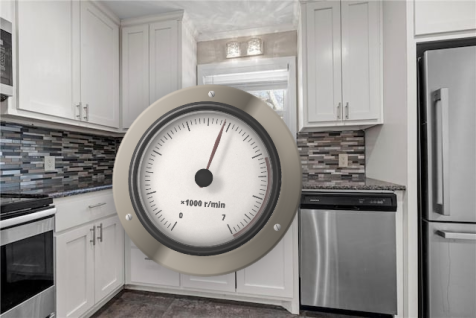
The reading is 3900 rpm
